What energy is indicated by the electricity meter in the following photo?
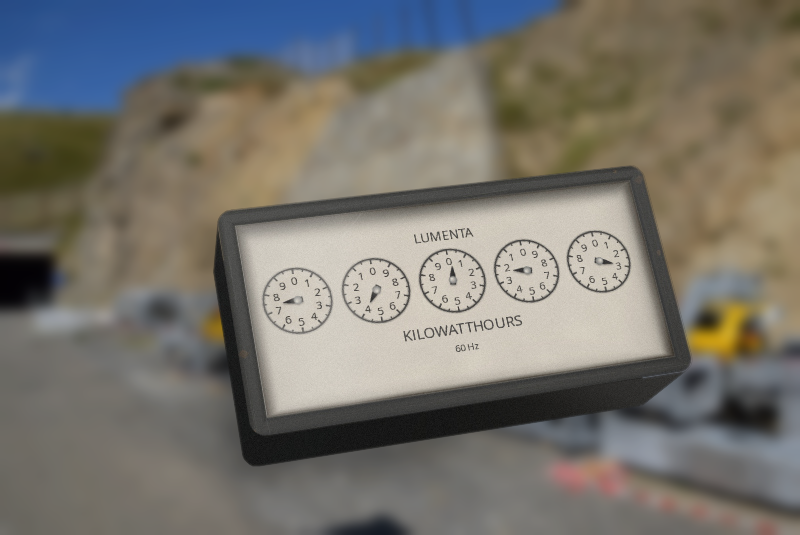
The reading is 74023 kWh
